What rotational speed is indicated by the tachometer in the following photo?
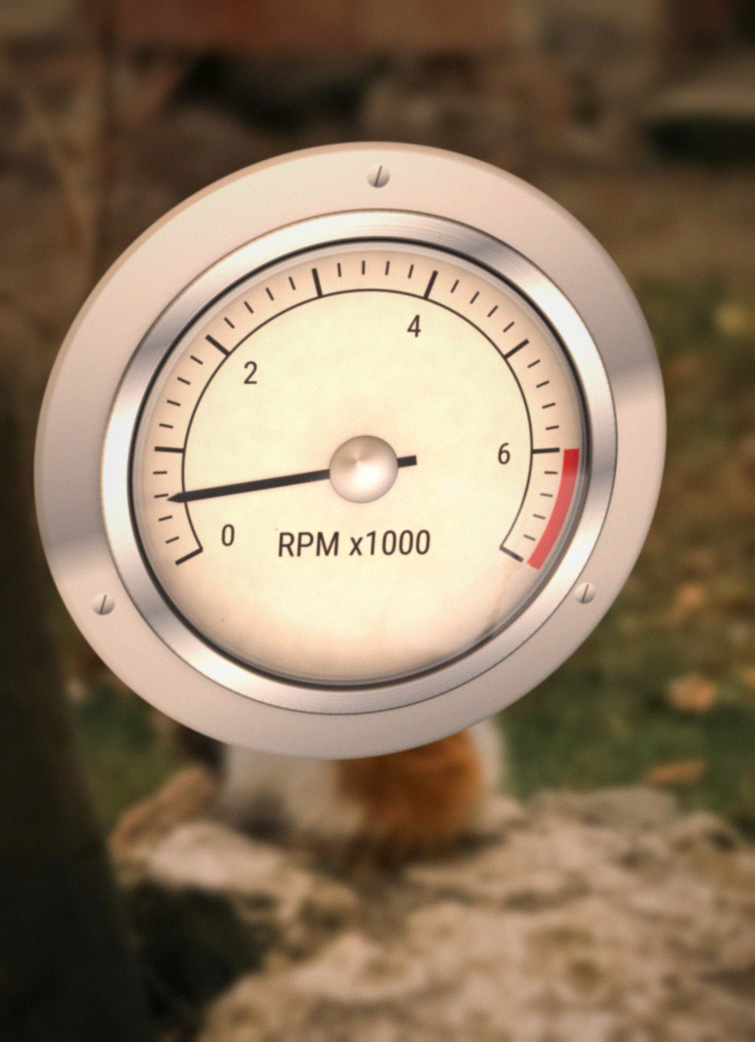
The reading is 600 rpm
